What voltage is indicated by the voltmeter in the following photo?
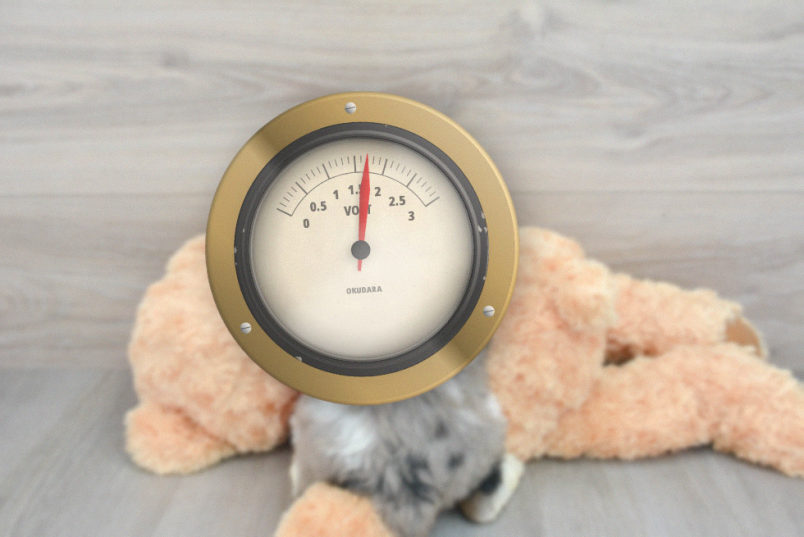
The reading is 1.7 V
